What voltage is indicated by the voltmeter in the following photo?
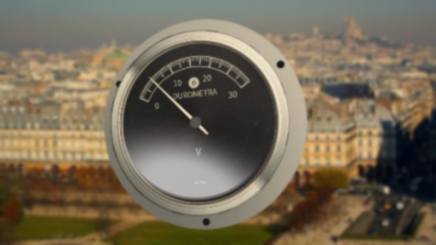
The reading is 5 V
